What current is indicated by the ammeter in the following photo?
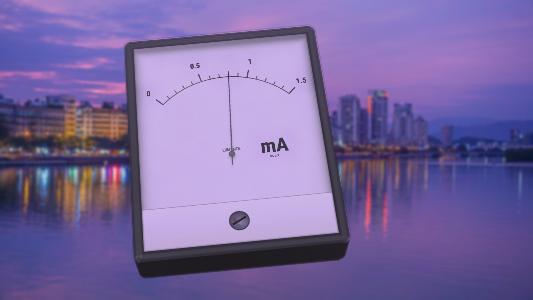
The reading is 0.8 mA
